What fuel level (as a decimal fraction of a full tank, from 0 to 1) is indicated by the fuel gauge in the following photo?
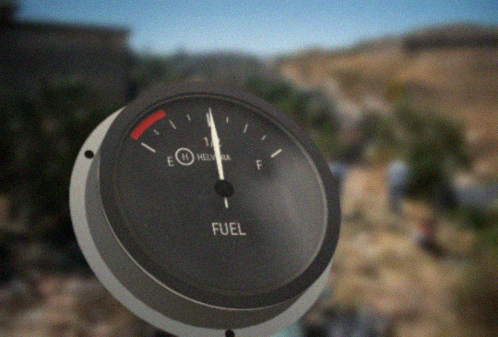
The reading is 0.5
